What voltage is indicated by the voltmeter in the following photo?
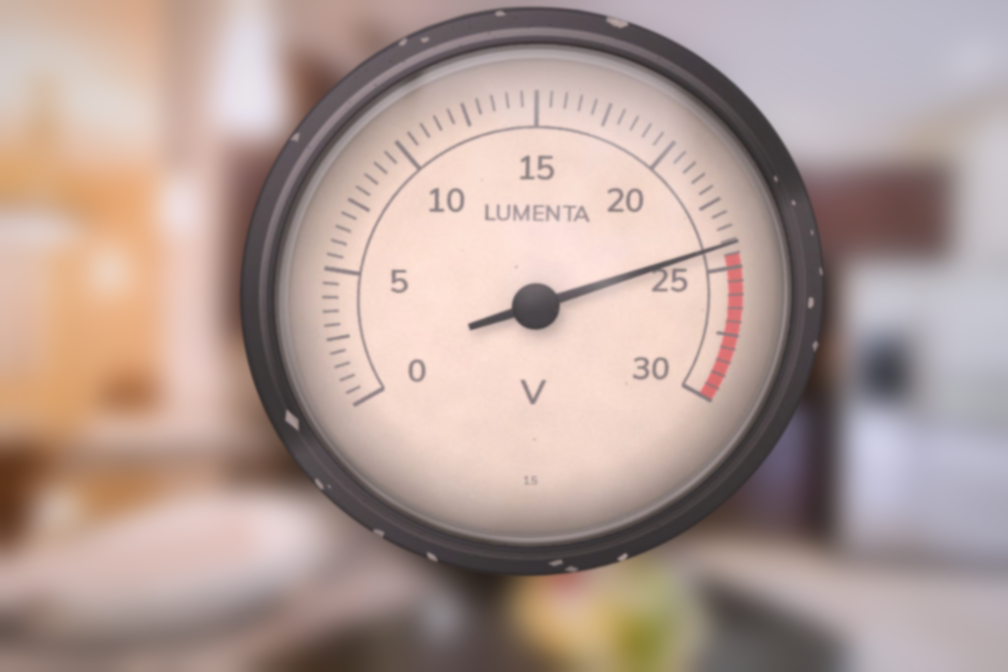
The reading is 24 V
